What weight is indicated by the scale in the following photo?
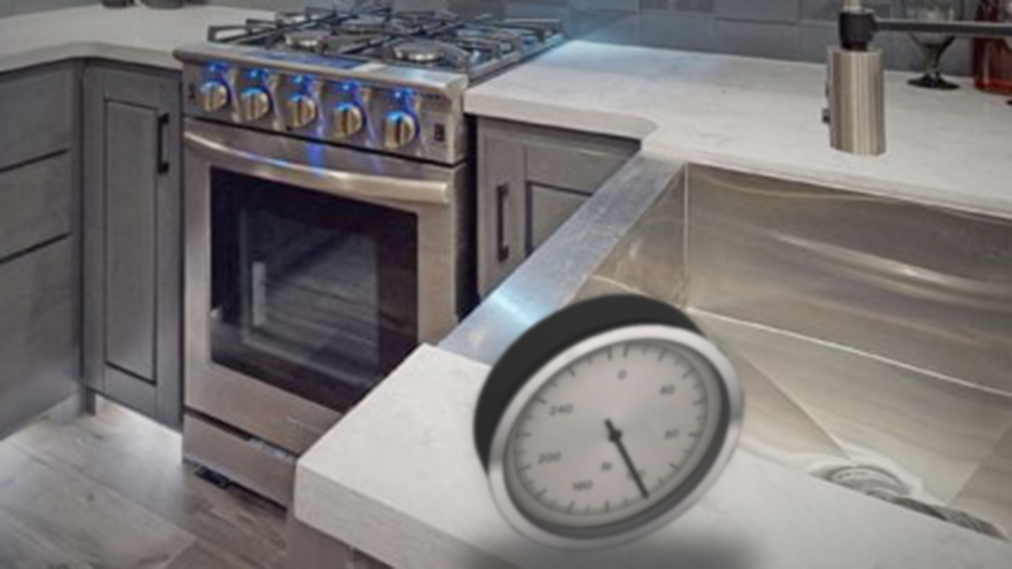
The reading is 120 lb
